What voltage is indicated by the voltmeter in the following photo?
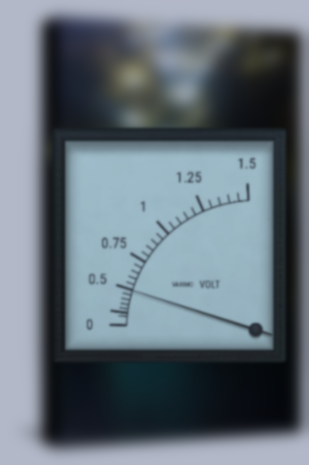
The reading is 0.5 V
